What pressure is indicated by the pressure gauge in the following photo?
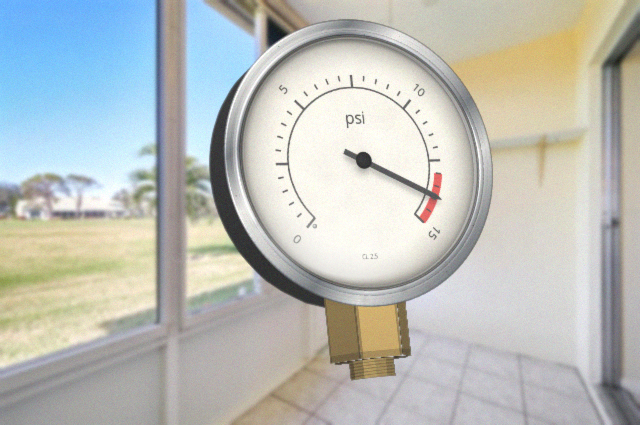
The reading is 14 psi
